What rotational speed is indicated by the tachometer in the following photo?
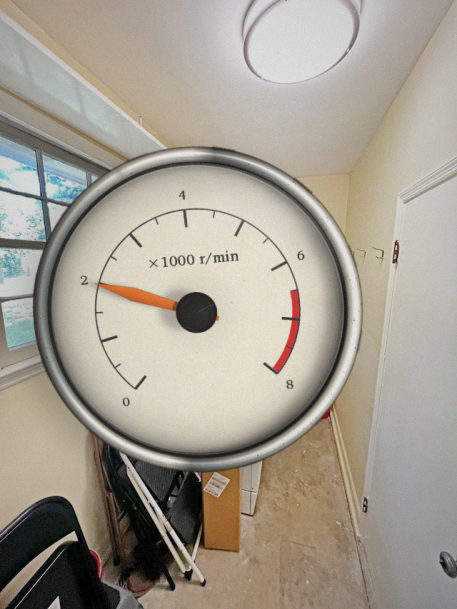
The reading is 2000 rpm
